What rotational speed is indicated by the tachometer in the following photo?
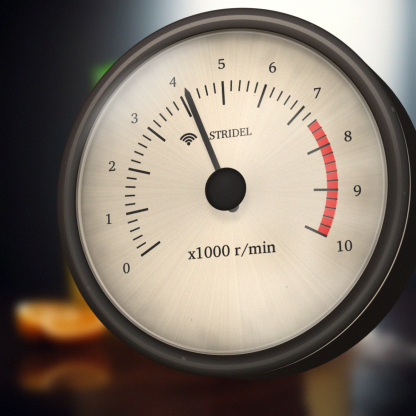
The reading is 4200 rpm
